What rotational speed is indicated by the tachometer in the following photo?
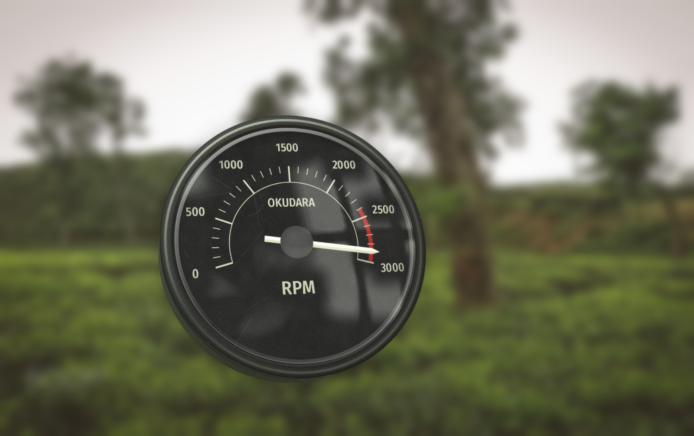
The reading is 2900 rpm
